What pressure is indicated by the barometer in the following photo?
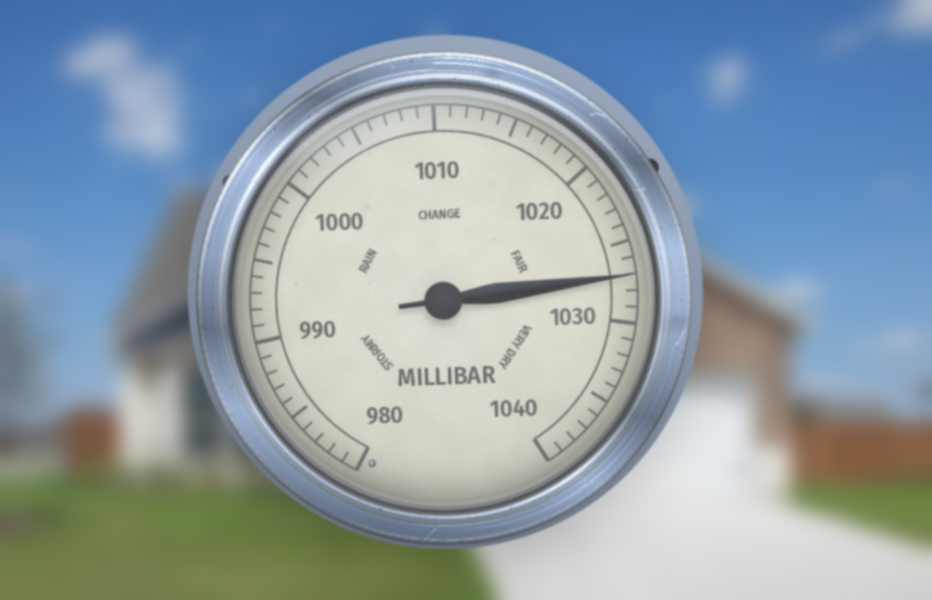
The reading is 1027 mbar
